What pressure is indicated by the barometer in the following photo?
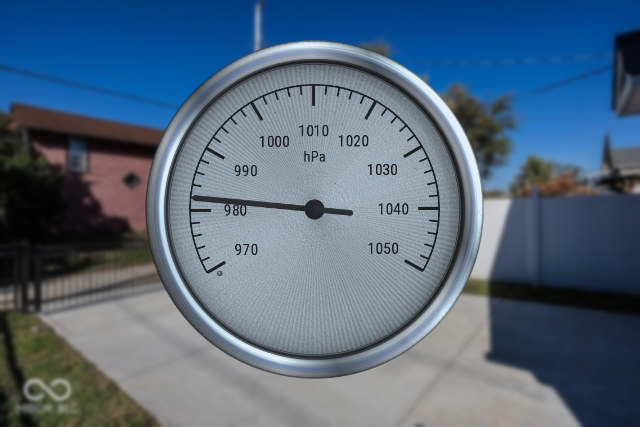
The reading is 982 hPa
